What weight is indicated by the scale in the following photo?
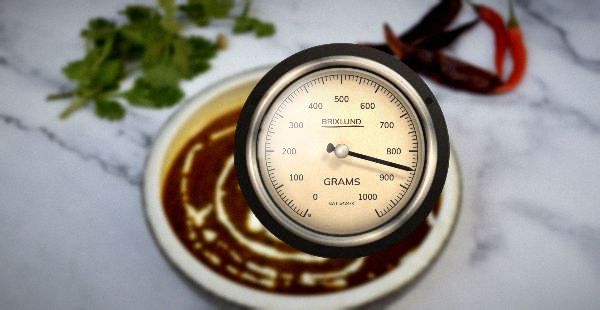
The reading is 850 g
